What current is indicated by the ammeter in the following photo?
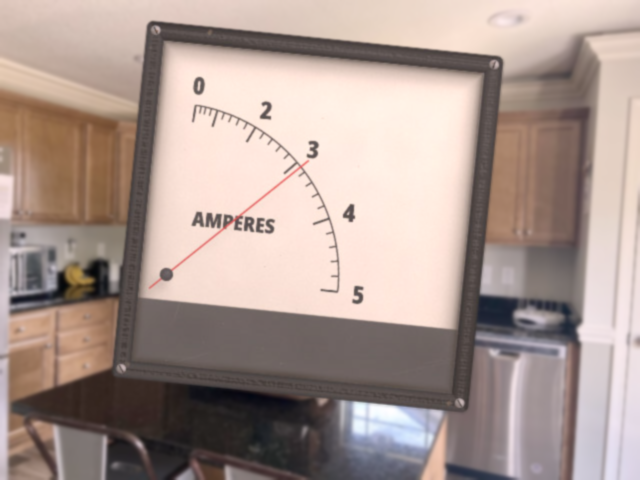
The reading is 3.1 A
